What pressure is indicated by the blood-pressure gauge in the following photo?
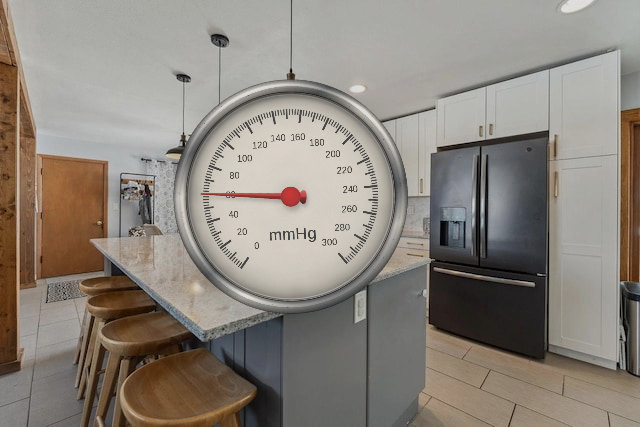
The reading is 60 mmHg
